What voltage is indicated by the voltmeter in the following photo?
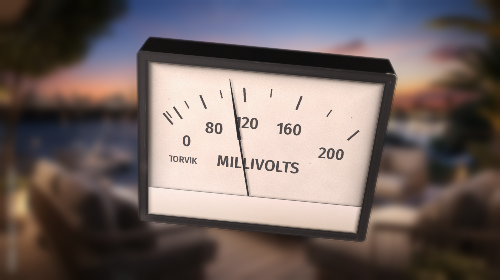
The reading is 110 mV
